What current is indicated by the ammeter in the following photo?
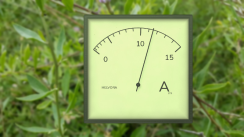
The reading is 11.5 A
